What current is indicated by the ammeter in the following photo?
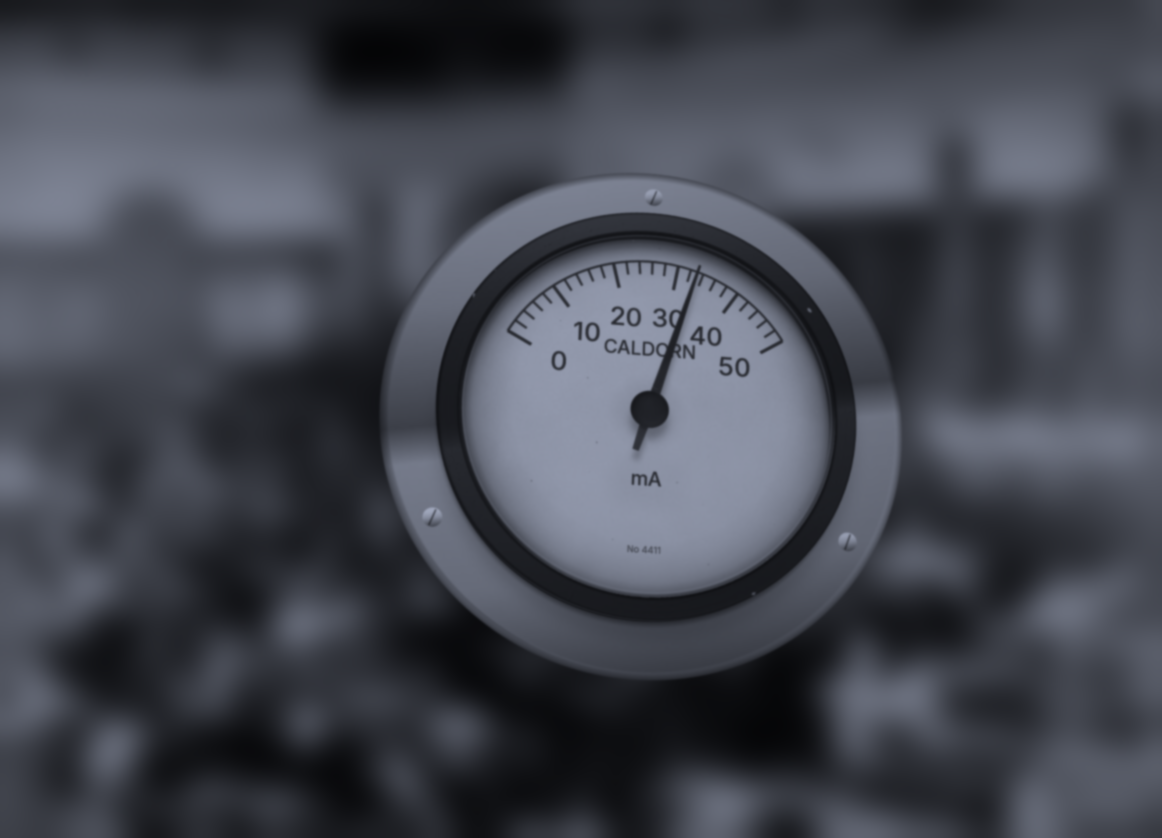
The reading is 33 mA
